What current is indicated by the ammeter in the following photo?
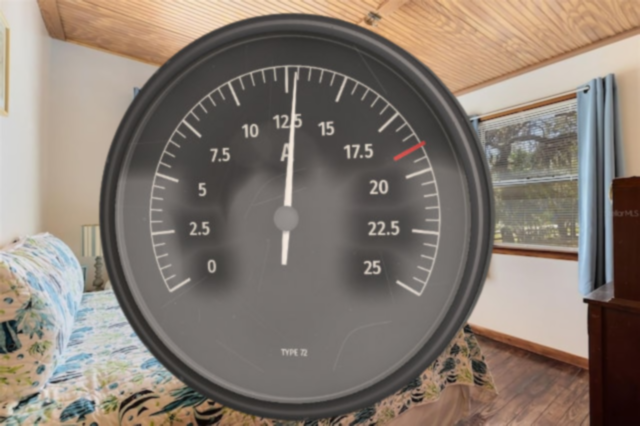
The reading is 13 A
